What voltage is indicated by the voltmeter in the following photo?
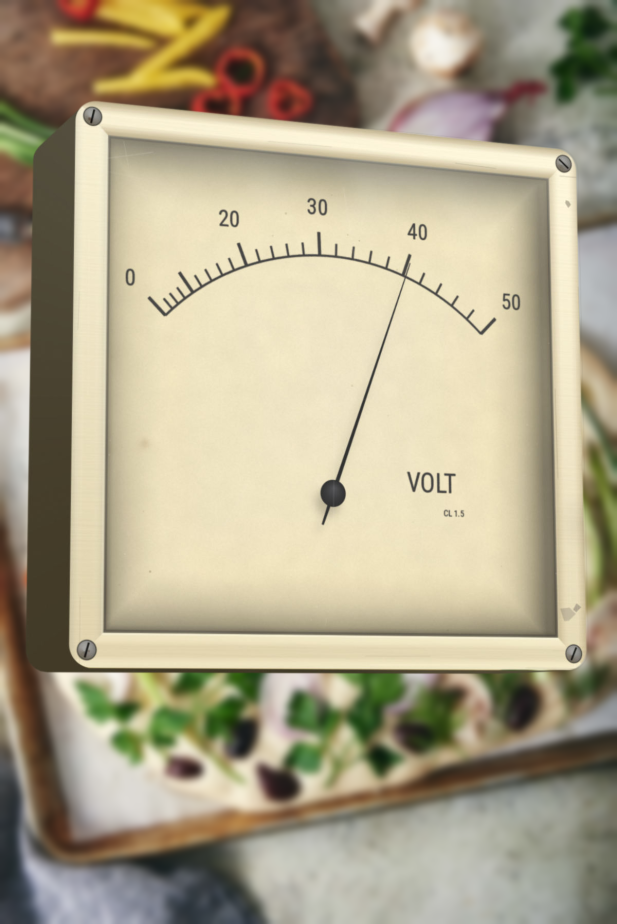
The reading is 40 V
